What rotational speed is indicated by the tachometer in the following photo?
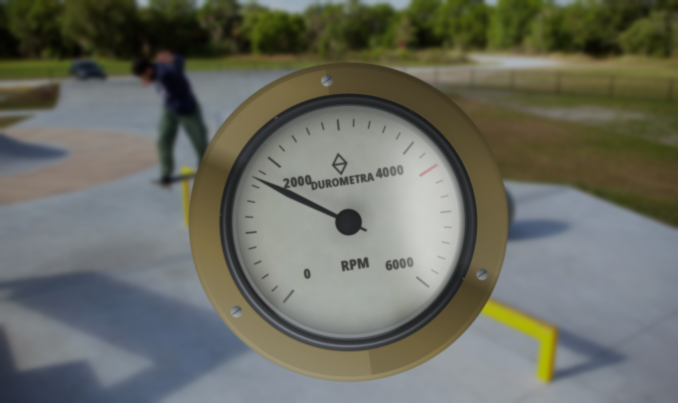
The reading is 1700 rpm
